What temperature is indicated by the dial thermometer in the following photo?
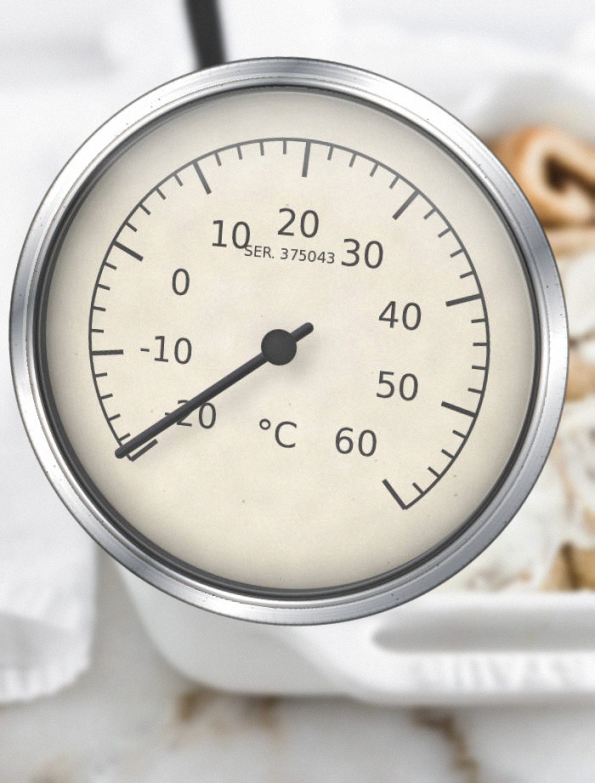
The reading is -19 °C
